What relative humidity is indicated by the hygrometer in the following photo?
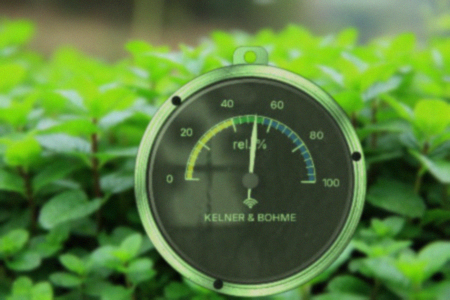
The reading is 52 %
